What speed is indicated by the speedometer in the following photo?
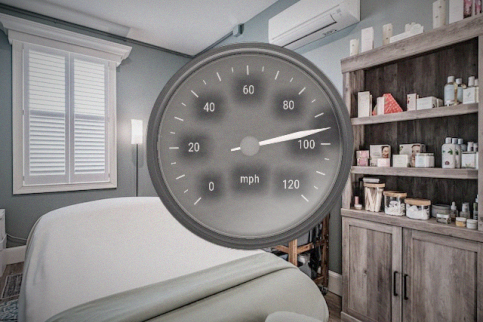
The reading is 95 mph
